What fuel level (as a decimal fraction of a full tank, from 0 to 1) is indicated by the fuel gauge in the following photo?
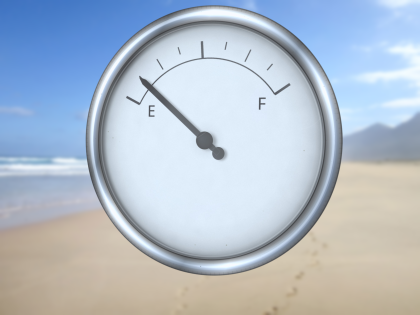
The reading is 0.125
